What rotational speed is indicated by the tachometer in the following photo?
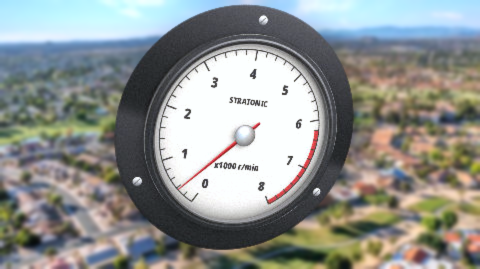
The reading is 400 rpm
